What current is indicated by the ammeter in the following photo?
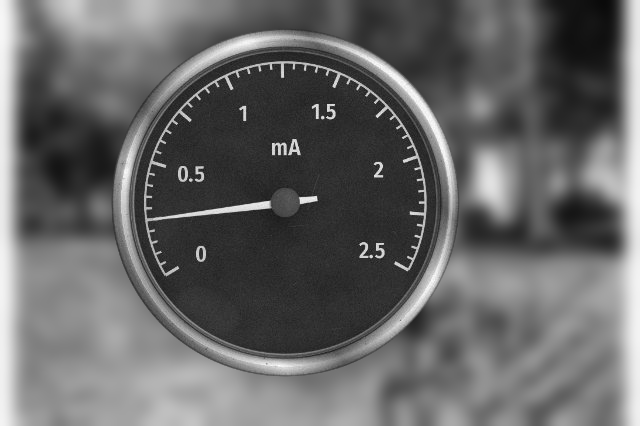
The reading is 0.25 mA
